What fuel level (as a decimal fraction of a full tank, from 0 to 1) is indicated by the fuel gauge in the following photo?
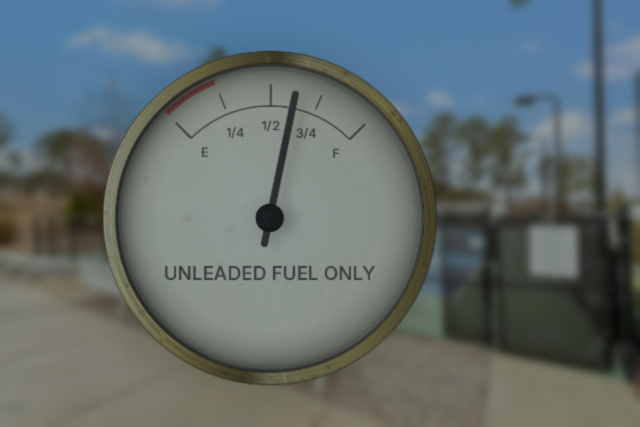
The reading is 0.625
